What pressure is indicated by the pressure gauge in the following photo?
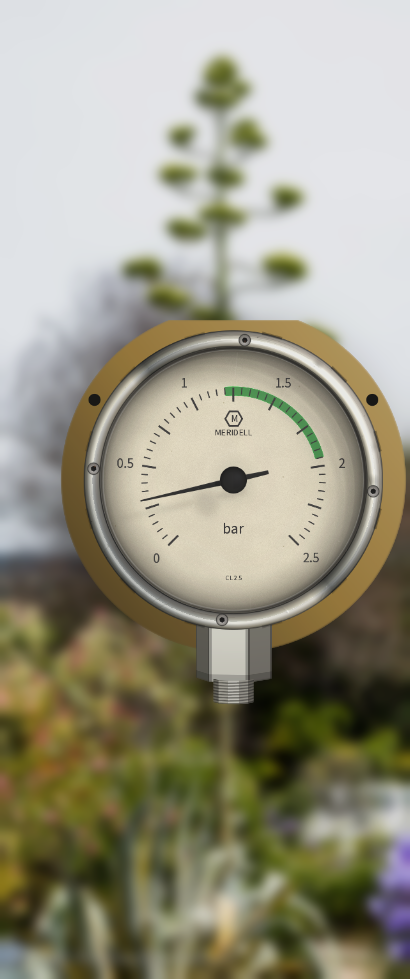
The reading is 0.3 bar
